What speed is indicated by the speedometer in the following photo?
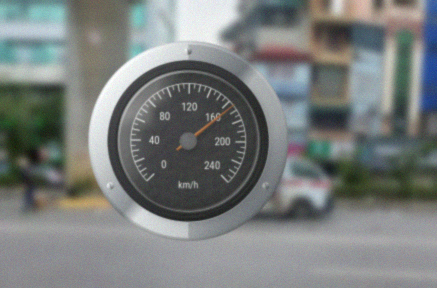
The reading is 165 km/h
